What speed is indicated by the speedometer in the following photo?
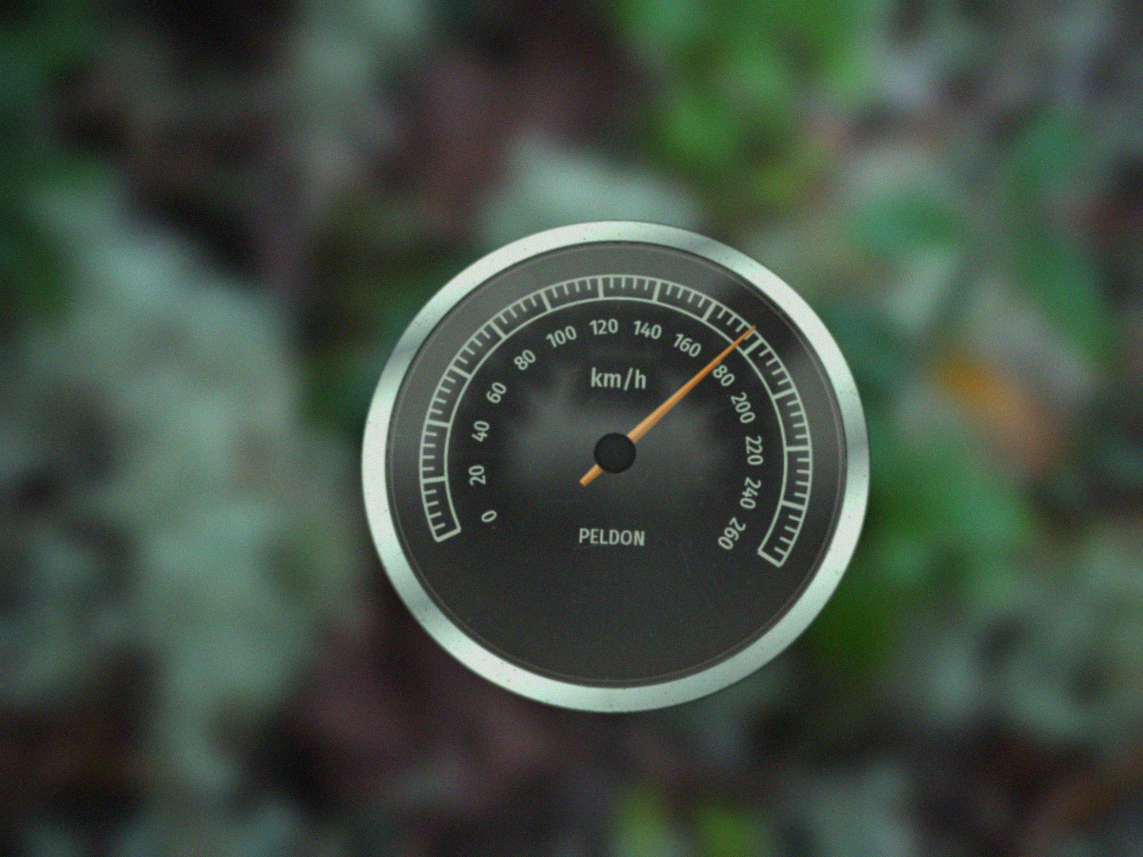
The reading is 176 km/h
